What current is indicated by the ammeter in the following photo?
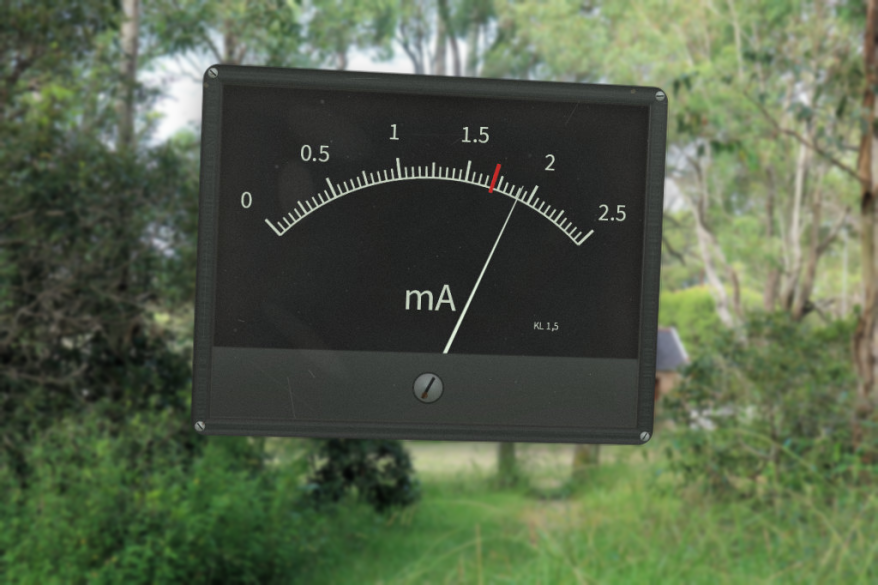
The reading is 1.9 mA
